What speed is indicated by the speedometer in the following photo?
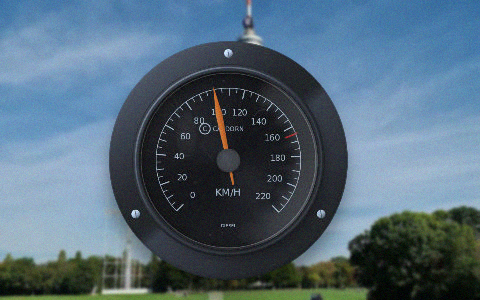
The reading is 100 km/h
